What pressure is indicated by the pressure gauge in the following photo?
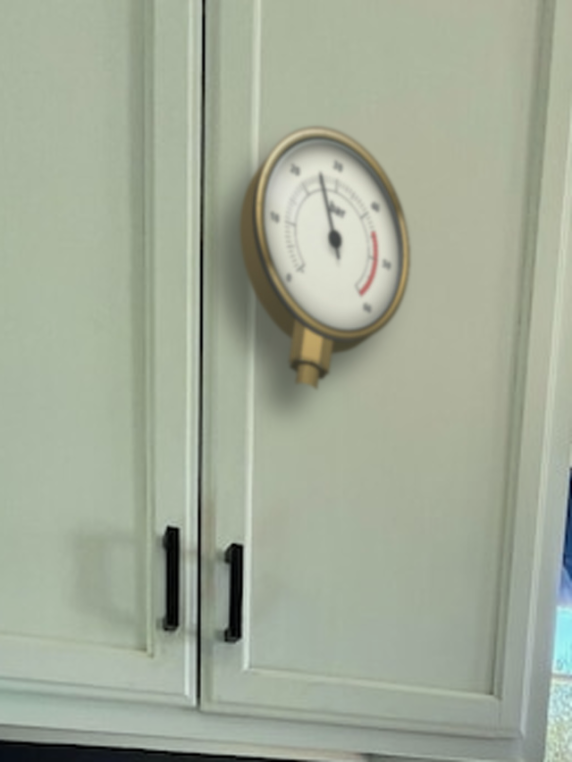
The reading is 25 bar
